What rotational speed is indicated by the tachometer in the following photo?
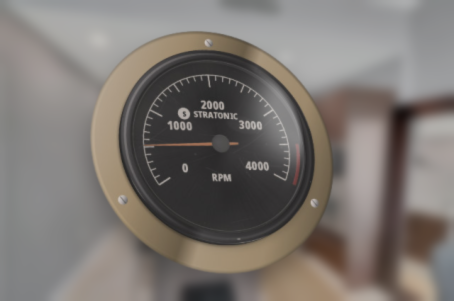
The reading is 500 rpm
